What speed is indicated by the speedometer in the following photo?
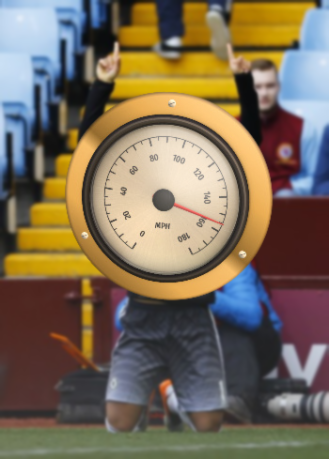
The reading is 155 mph
